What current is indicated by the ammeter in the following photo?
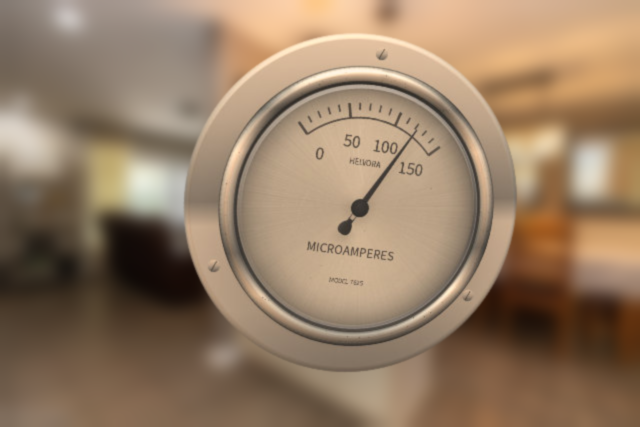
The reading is 120 µA
